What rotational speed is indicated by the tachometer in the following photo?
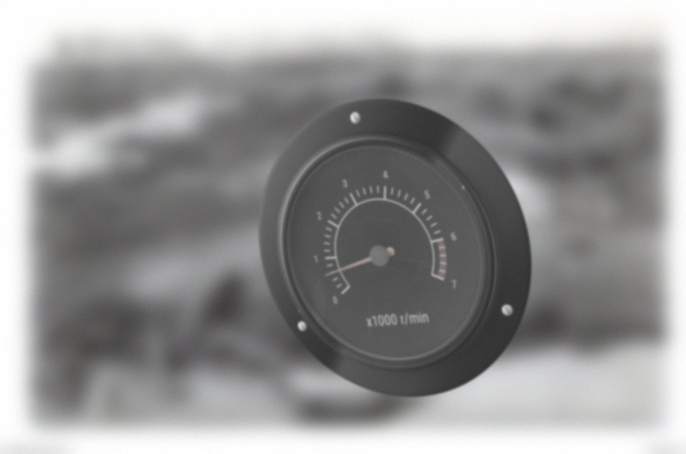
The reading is 600 rpm
